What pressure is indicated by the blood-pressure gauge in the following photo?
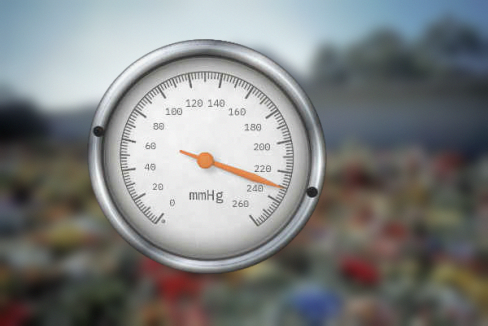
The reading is 230 mmHg
